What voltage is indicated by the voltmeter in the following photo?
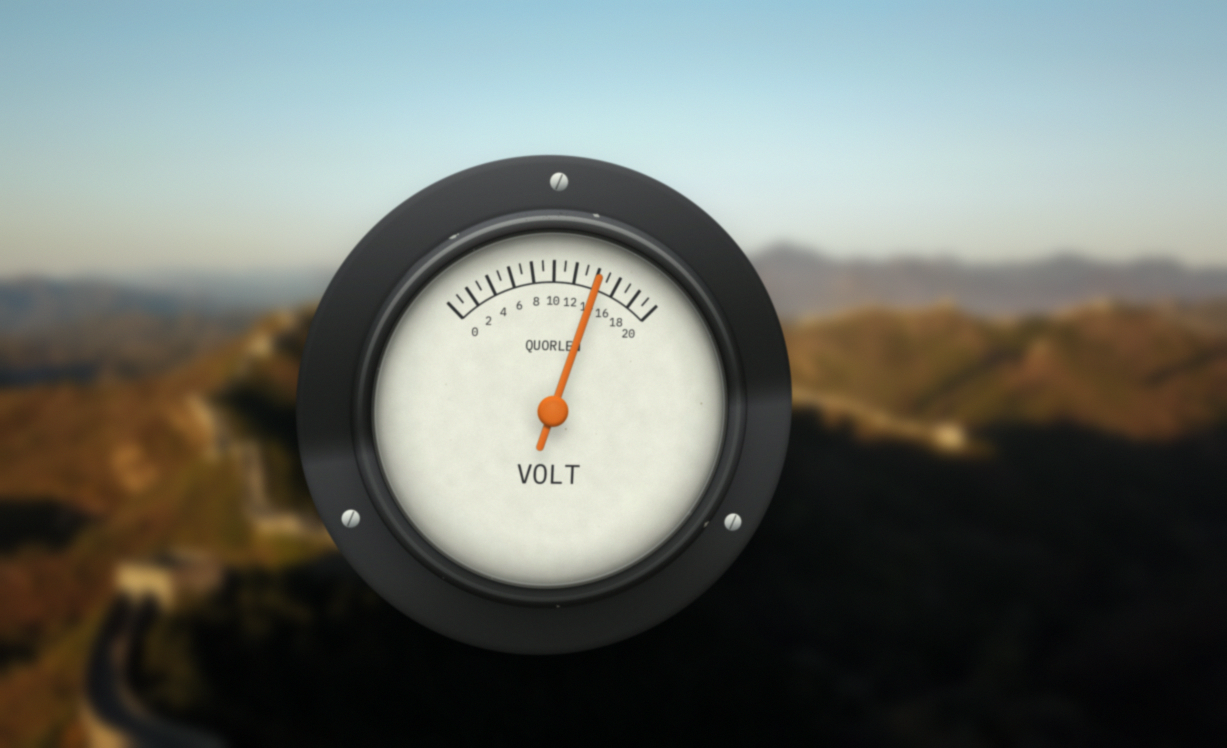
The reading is 14 V
